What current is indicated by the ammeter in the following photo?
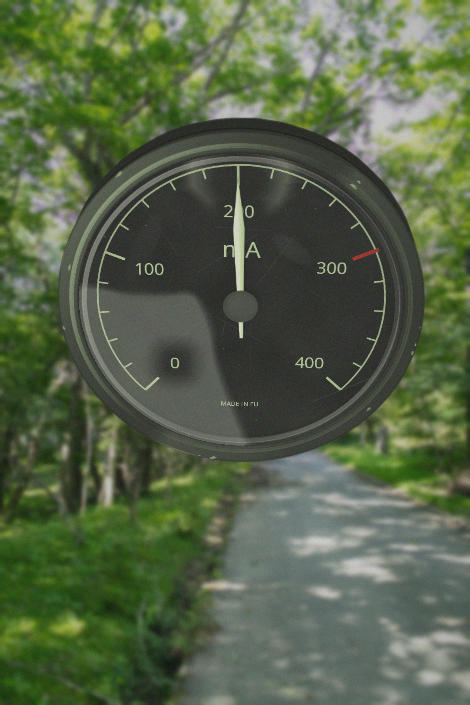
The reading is 200 mA
